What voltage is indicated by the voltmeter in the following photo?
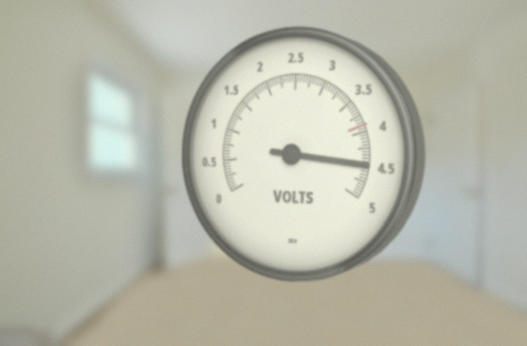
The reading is 4.5 V
